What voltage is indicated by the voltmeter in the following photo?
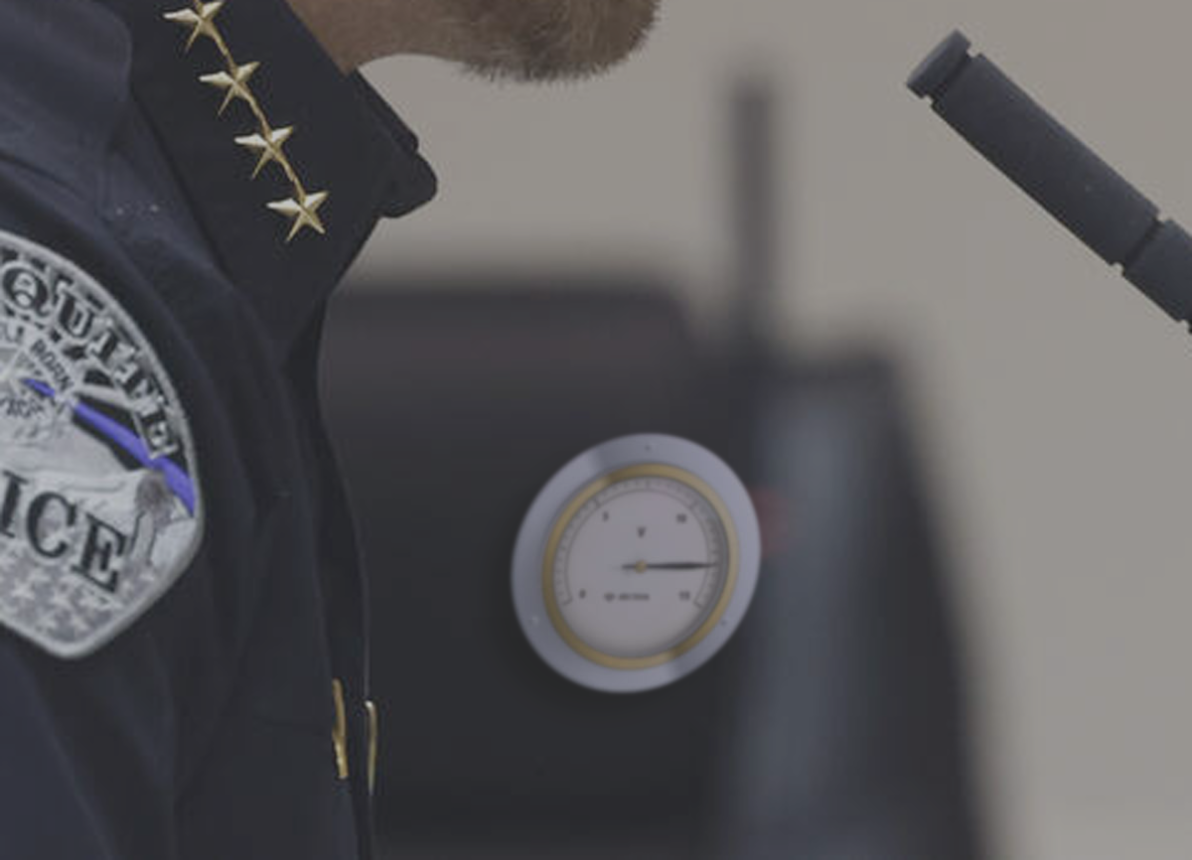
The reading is 13 V
